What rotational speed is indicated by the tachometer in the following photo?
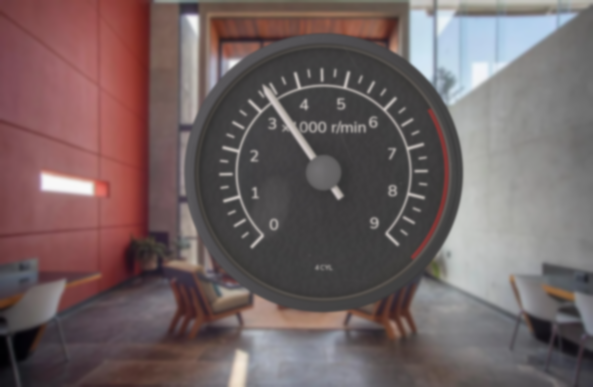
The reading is 3375 rpm
